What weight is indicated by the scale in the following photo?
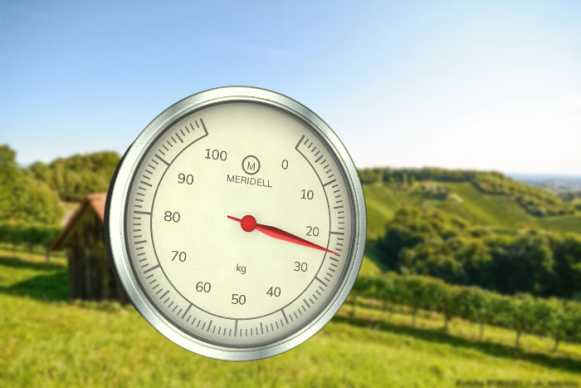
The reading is 24 kg
